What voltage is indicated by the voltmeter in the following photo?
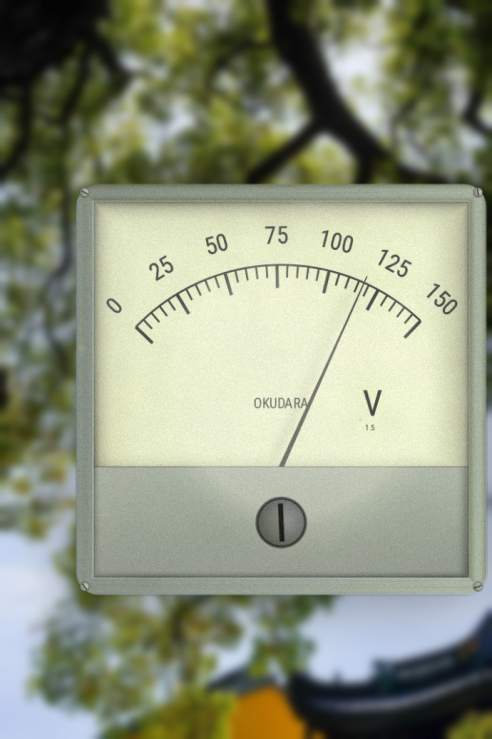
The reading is 117.5 V
